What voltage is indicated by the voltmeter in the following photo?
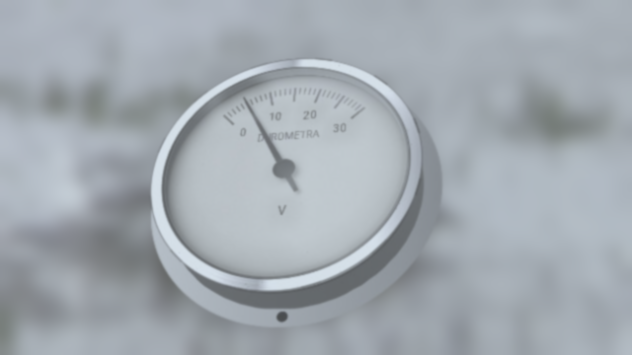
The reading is 5 V
